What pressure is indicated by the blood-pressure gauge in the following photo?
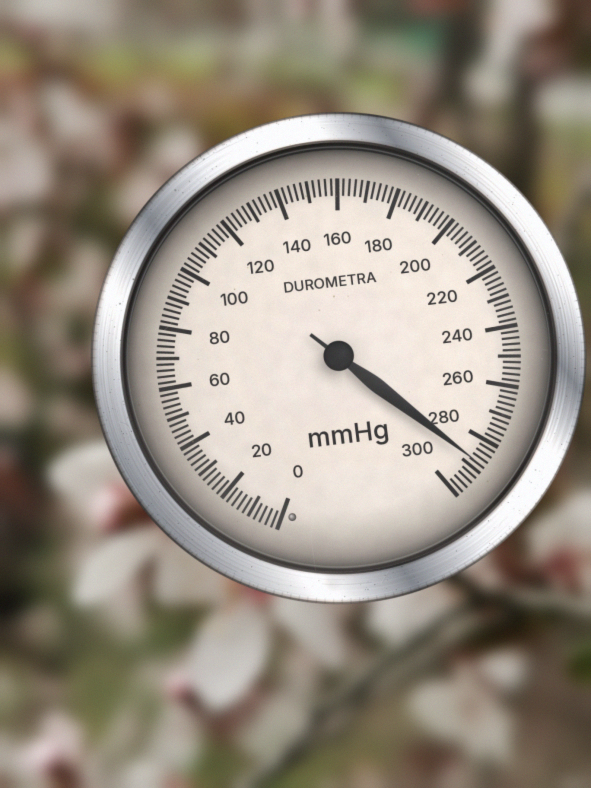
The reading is 288 mmHg
